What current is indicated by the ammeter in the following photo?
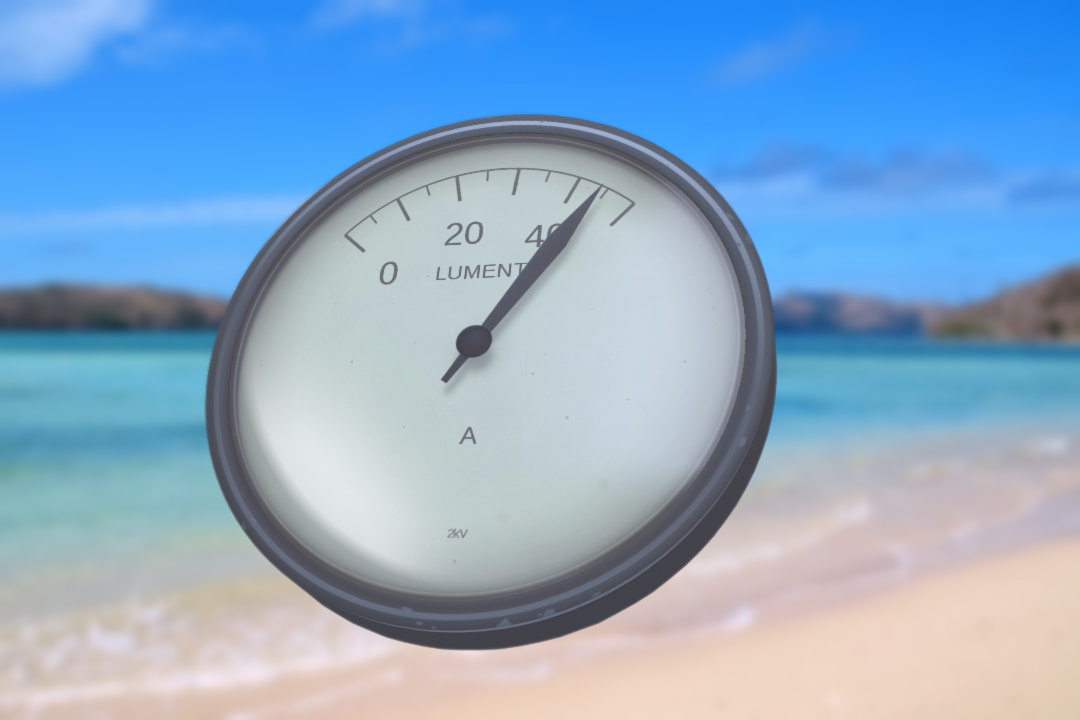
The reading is 45 A
